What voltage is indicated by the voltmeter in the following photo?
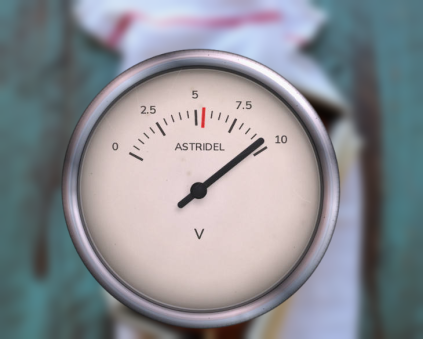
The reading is 9.5 V
